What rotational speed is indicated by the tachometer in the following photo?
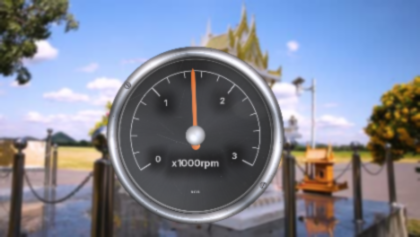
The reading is 1500 rpm
